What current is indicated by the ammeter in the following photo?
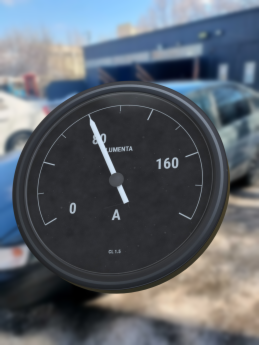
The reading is 80 A
